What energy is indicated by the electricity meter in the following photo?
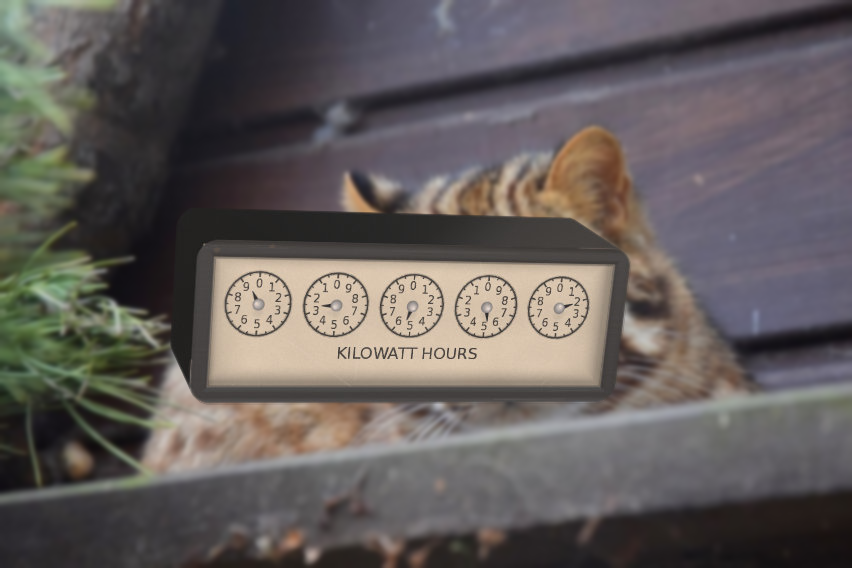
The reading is 92552 kWh
